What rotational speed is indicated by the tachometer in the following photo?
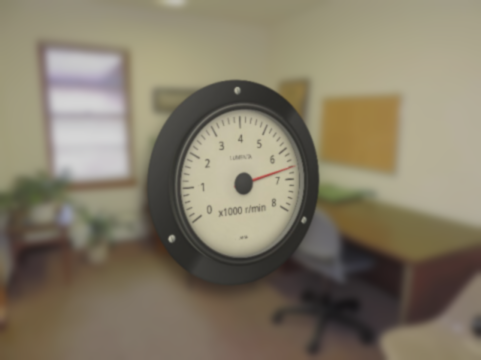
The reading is 6600 rpm
